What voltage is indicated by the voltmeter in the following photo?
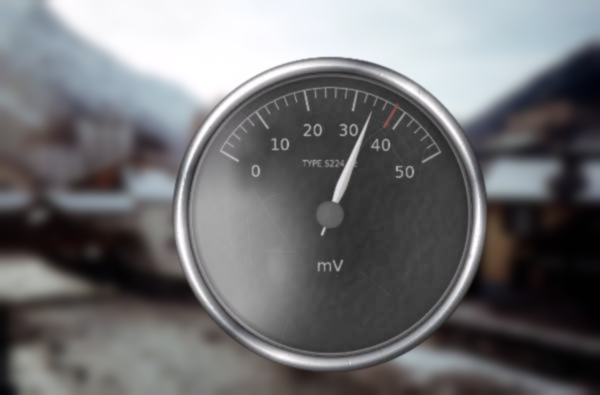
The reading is 34 mV
